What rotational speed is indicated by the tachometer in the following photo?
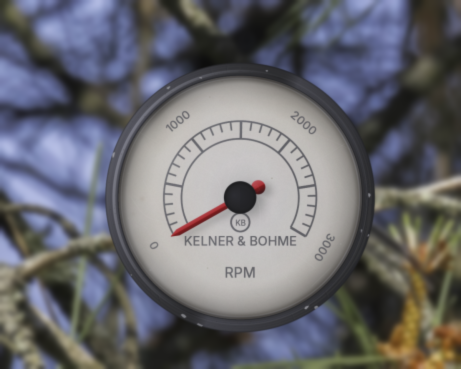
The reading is 0 rpm
